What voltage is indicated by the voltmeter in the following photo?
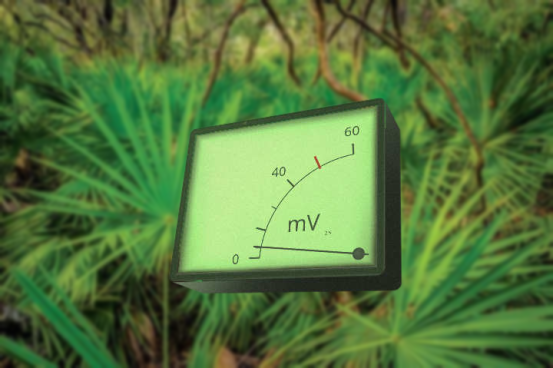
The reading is 10 mV
